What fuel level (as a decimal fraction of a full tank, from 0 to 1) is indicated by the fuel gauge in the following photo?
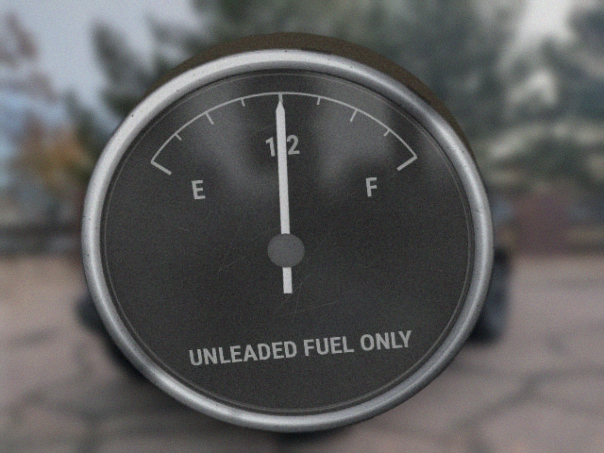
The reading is 0.5
